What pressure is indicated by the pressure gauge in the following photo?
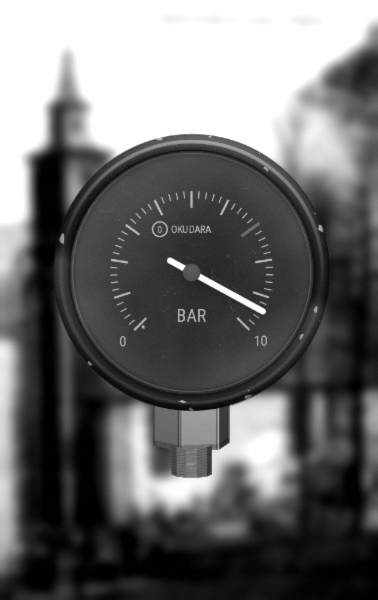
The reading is 9.4 bar
